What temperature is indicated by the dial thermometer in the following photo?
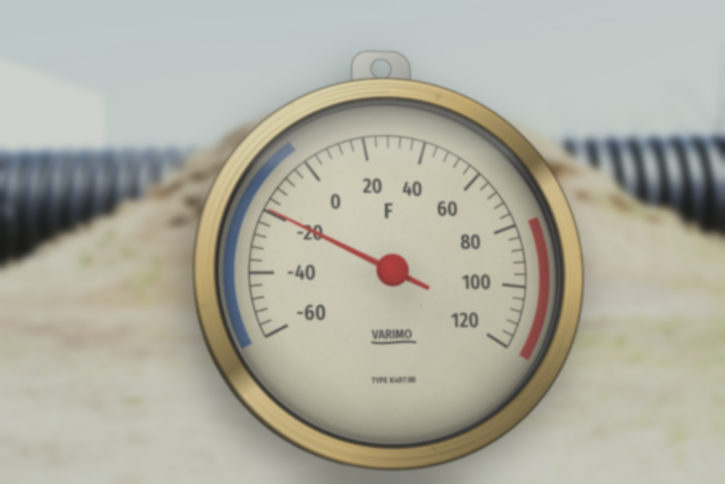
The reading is -20 °F
